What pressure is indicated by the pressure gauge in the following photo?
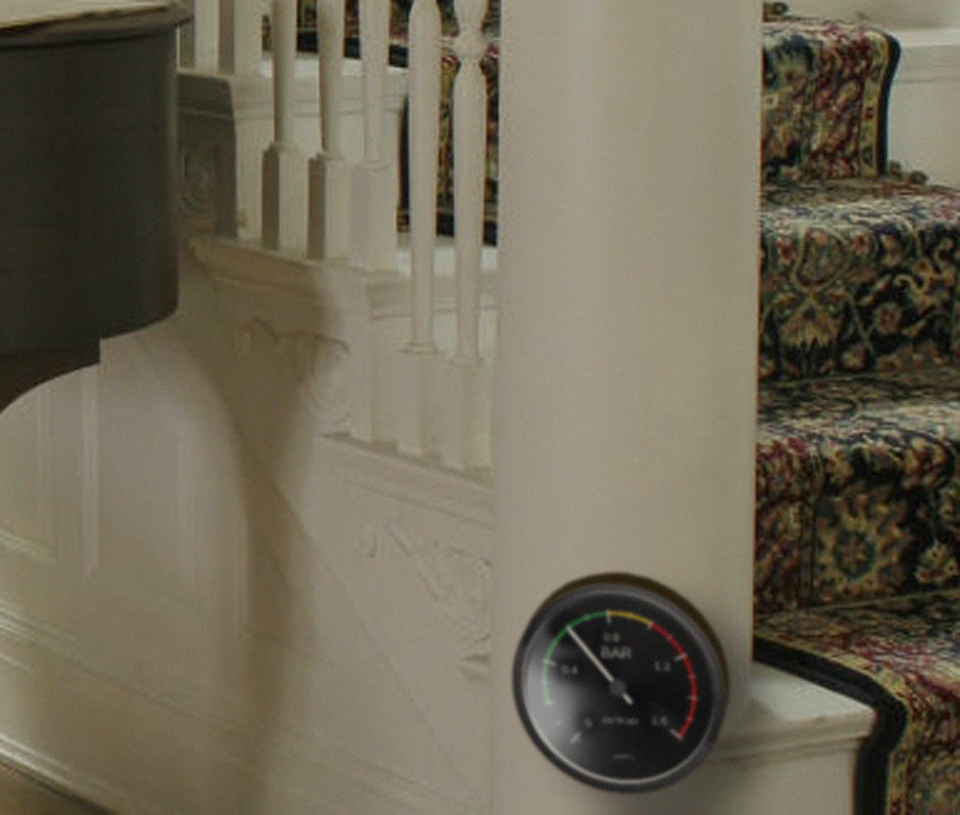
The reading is 0.6 bar
